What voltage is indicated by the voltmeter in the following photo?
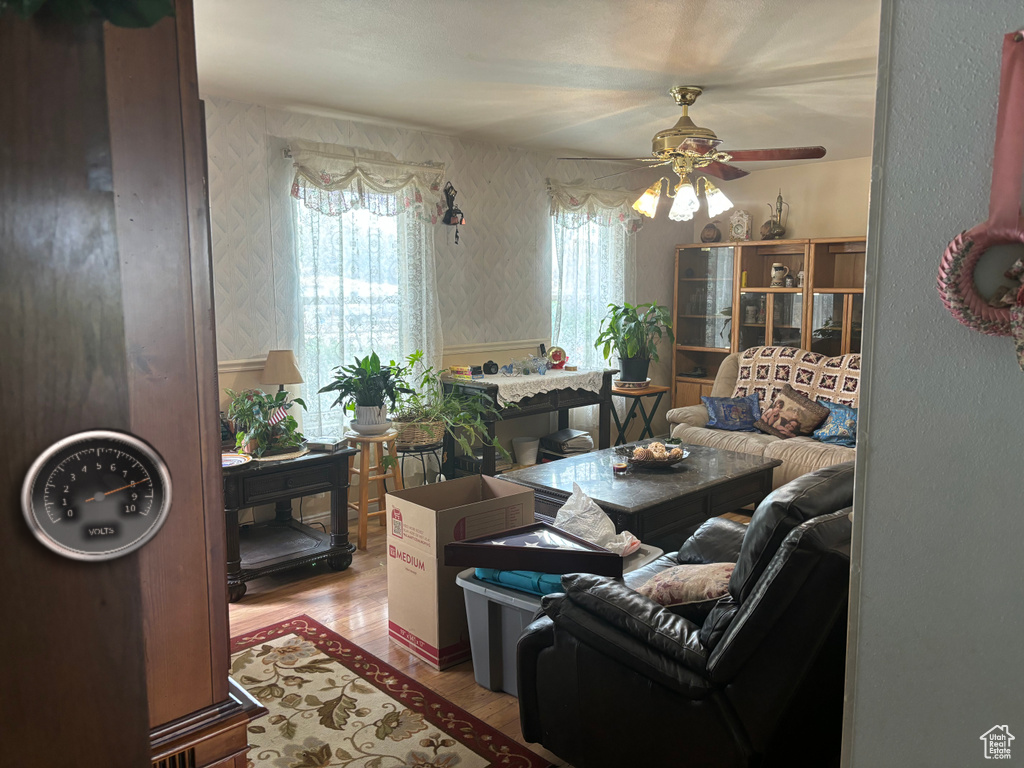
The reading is 8 V
